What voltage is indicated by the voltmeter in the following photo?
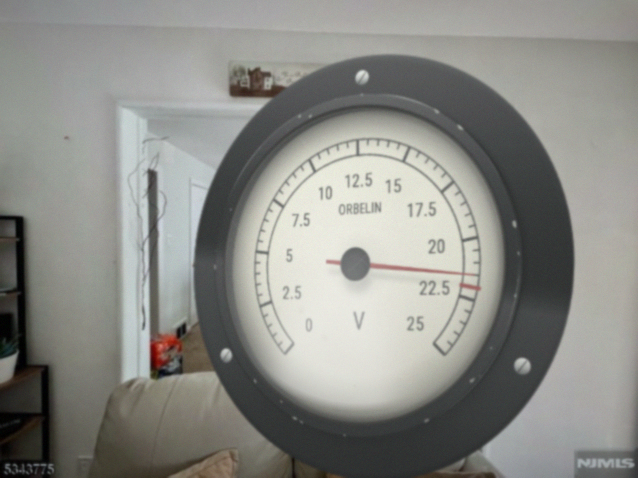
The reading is 21.5 V
